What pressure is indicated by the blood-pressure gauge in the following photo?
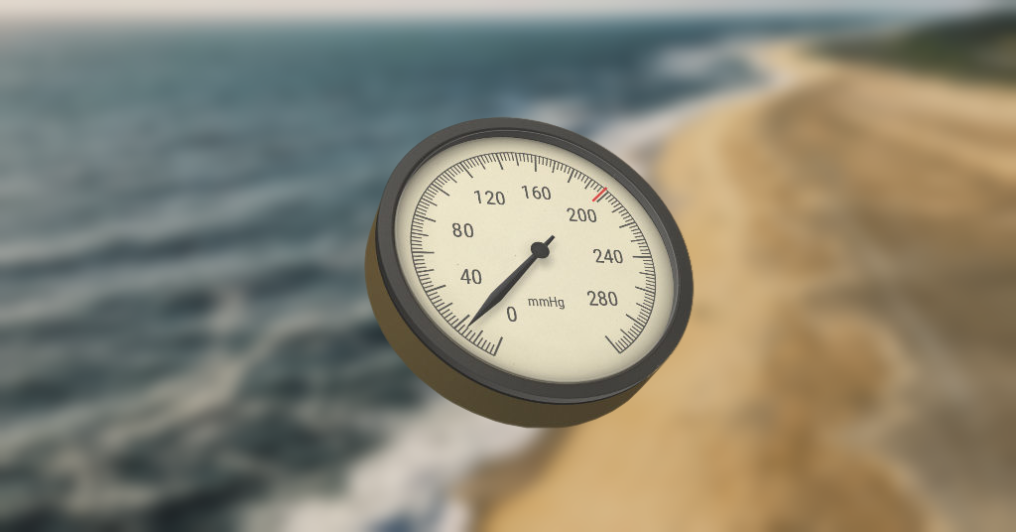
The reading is 16 mmHg
